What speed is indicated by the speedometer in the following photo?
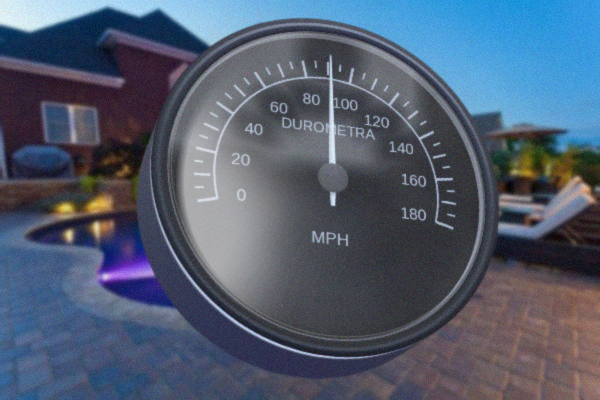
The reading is 90 mph
